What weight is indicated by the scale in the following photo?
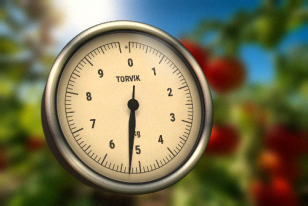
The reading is 5.3 kg
